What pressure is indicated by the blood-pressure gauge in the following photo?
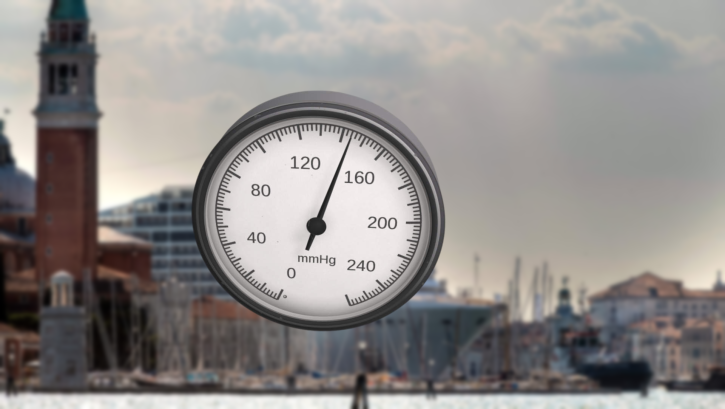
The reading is 144 mmHg
